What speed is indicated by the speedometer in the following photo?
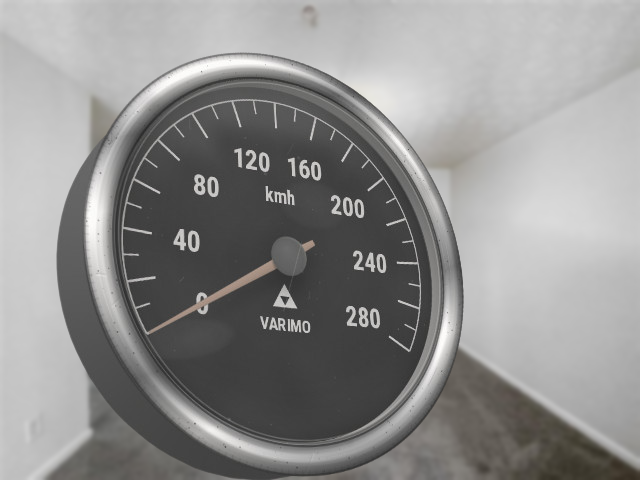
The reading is 0 km/h
